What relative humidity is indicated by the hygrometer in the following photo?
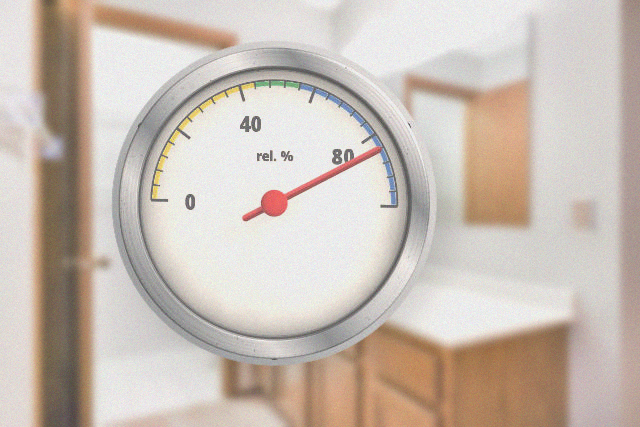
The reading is 84 %
